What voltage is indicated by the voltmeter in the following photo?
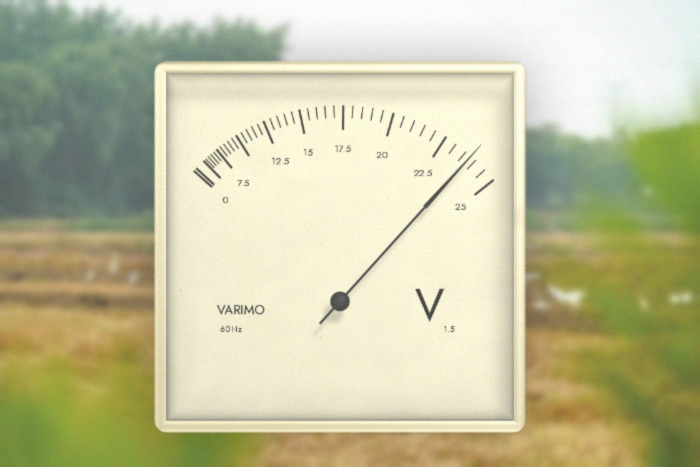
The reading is 23.75 V
